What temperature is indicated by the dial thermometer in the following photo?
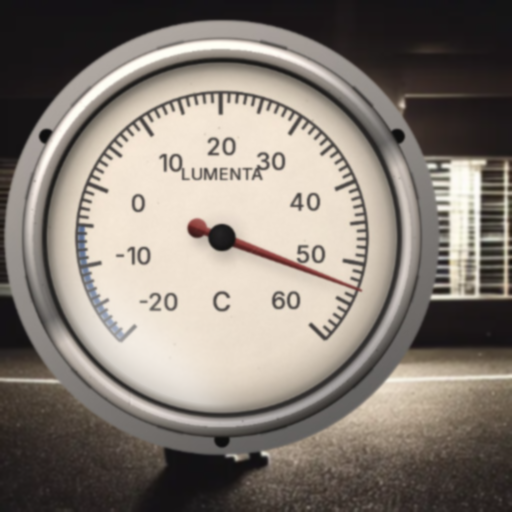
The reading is 53 °C
